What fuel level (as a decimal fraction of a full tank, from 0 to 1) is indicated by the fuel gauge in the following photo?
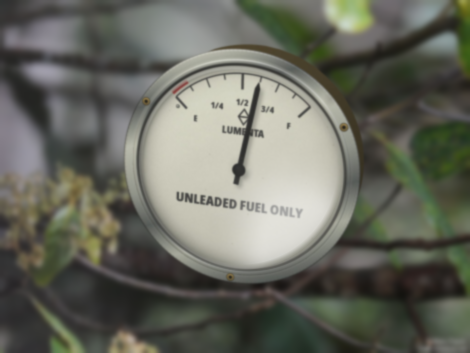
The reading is 0.625
